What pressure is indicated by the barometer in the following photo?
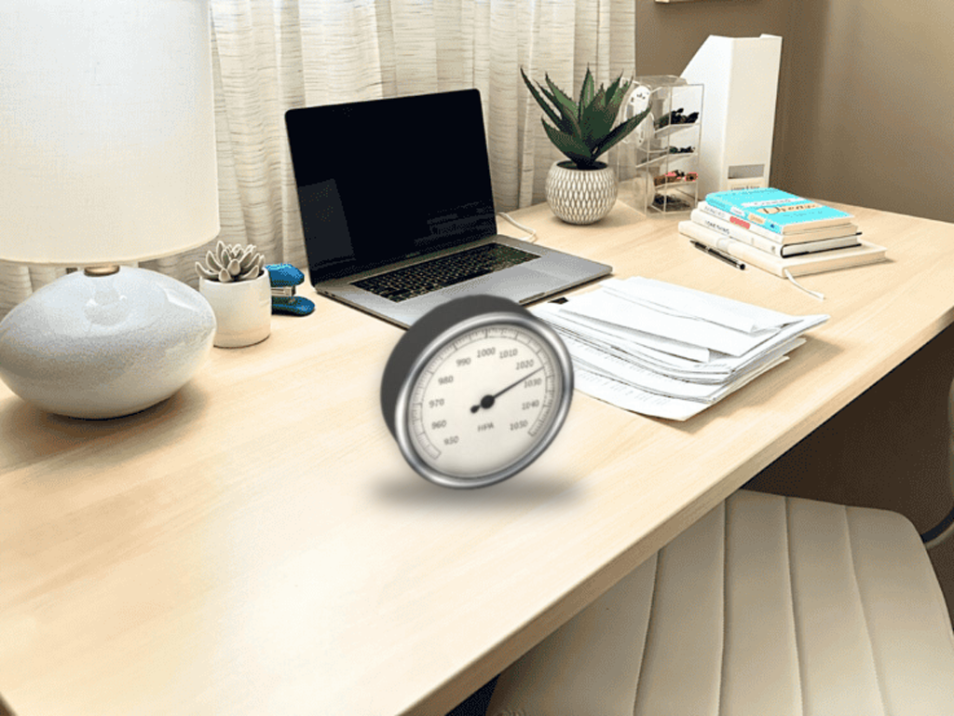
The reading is 1025 hPa
